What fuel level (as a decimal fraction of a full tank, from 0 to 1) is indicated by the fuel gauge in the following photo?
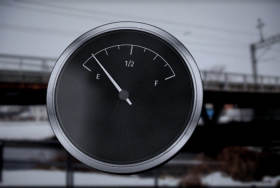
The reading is 0.125
